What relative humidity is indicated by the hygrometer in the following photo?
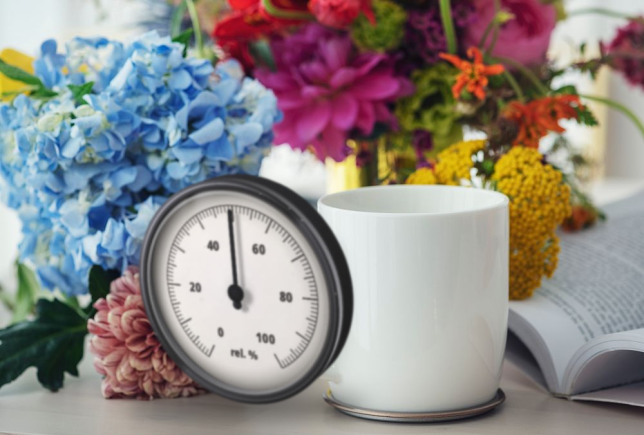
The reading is 50 %
